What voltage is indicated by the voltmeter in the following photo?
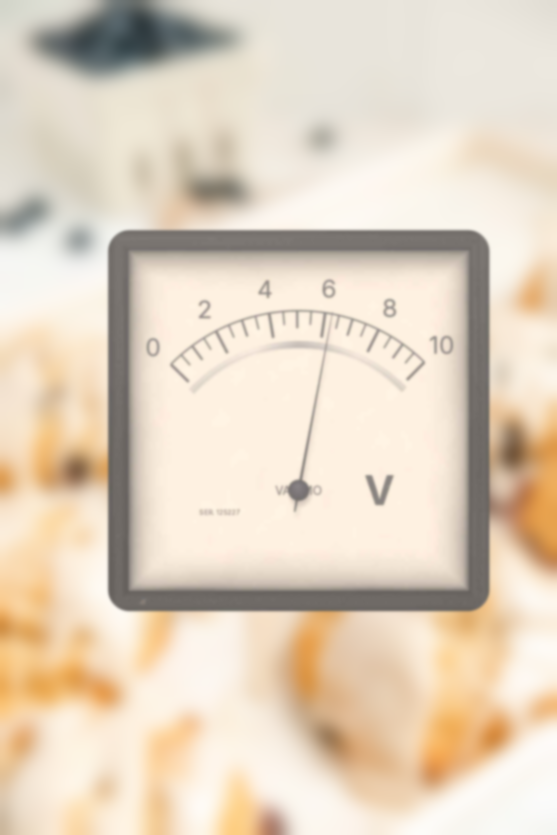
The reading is 6.25 V
